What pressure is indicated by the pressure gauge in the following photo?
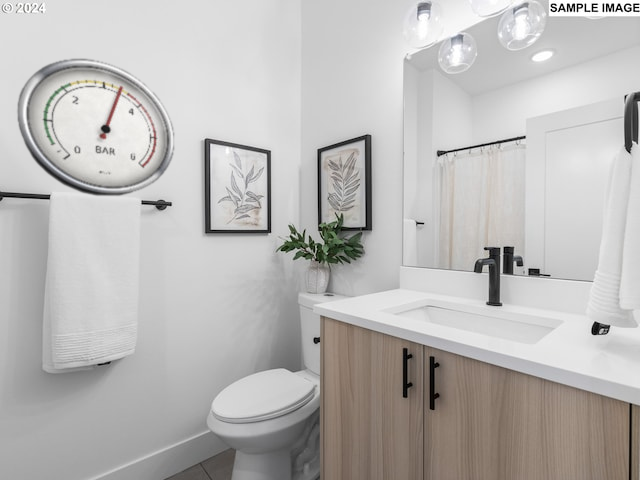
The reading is 3.4 bar
